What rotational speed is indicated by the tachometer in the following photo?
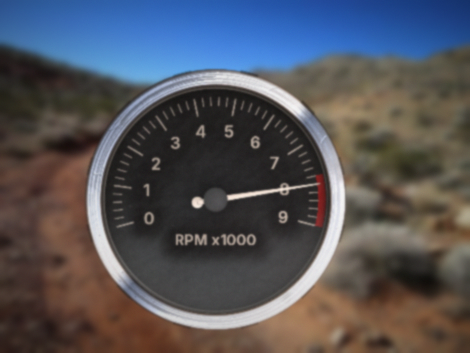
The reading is 8000 rpm
